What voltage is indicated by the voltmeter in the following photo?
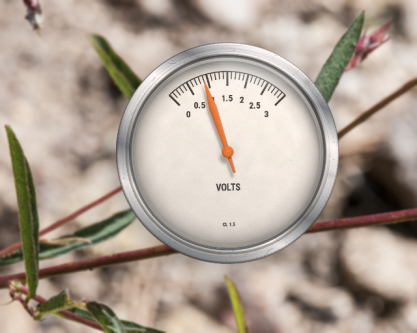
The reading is 0.9 V
